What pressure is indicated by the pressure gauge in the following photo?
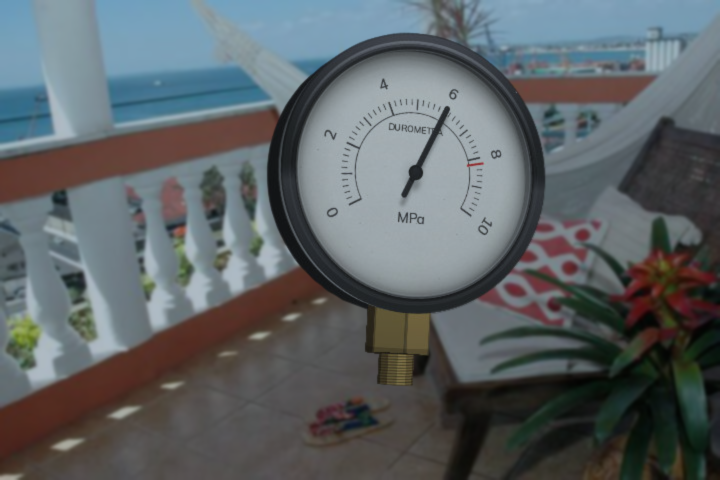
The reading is 6 MPa
